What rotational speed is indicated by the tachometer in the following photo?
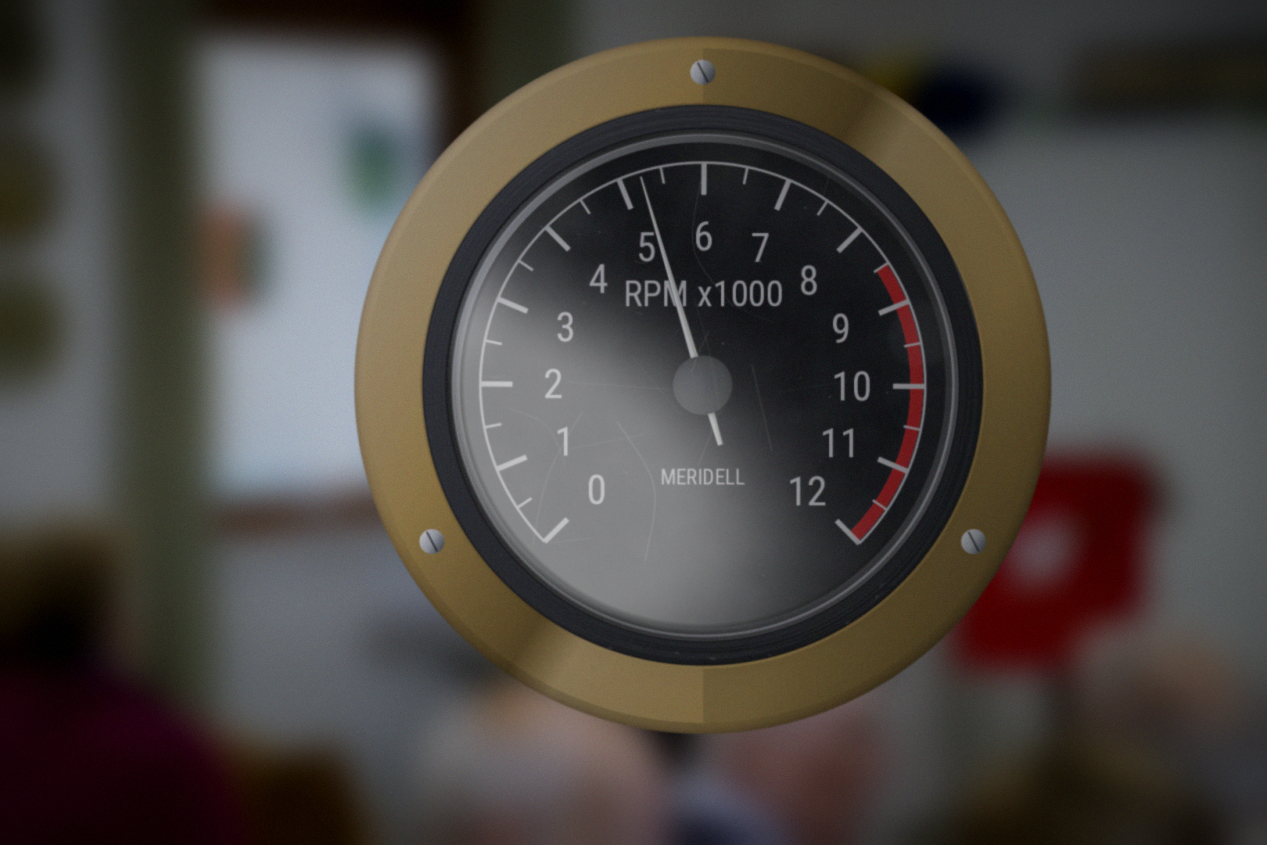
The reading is 5250 rpm
